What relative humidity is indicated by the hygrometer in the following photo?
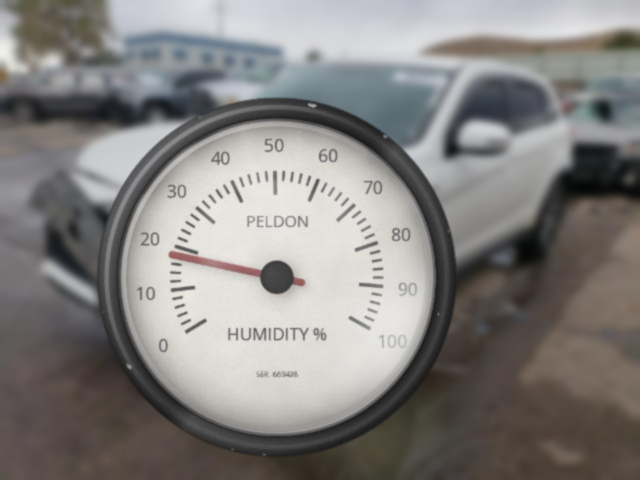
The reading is 18 %
